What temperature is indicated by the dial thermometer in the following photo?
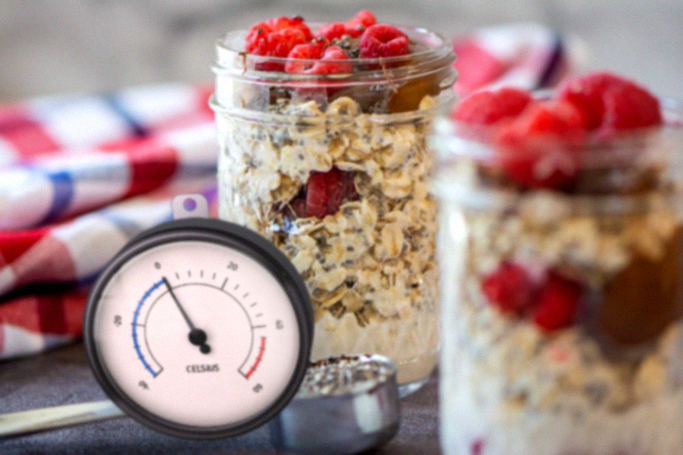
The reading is 0 °C
